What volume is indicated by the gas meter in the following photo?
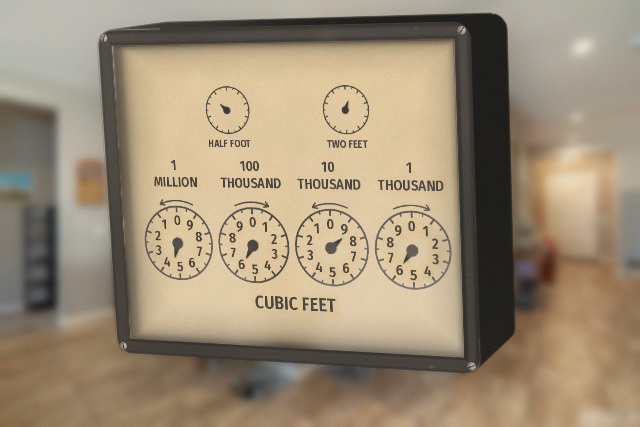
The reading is 458600 ft³
